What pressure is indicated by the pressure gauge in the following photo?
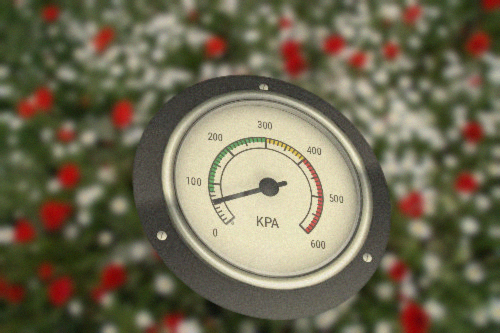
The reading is 50 kPa
